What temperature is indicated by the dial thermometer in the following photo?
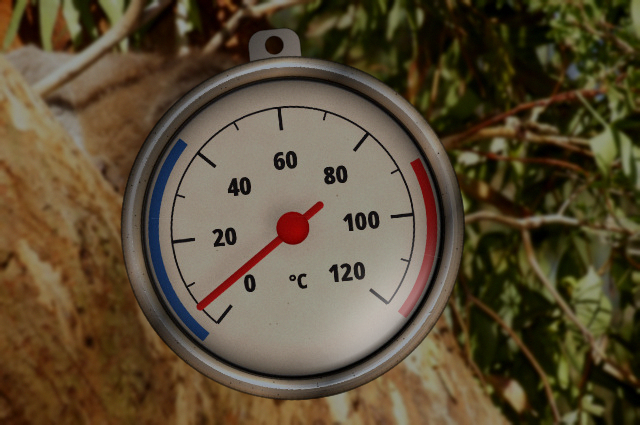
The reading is 5 °C
